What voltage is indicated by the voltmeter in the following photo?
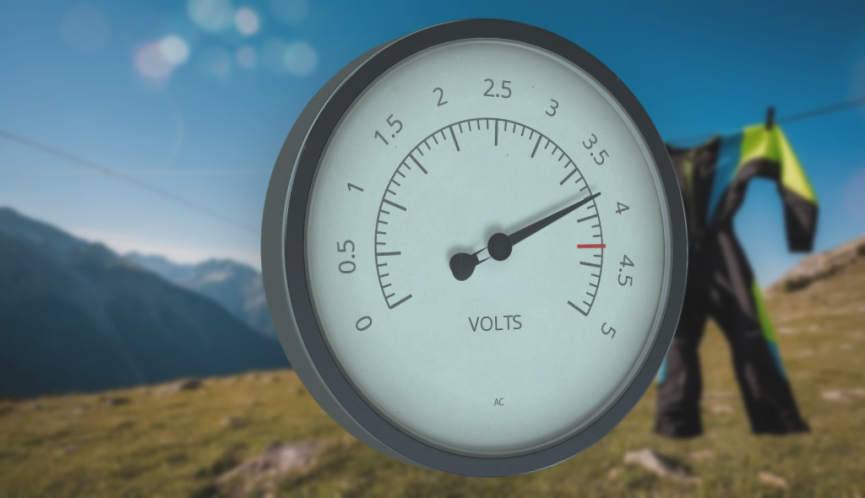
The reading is 3.8 V
